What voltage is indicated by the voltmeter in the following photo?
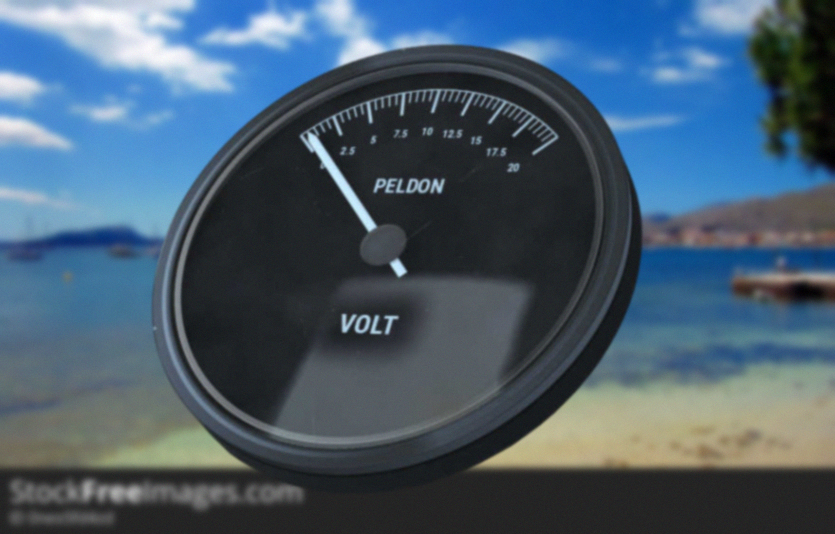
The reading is 0.5 V
